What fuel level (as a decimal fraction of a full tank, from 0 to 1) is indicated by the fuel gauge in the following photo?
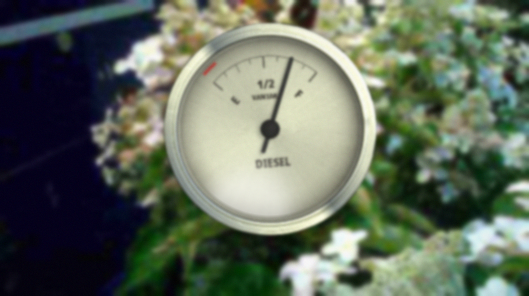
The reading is 0.75
